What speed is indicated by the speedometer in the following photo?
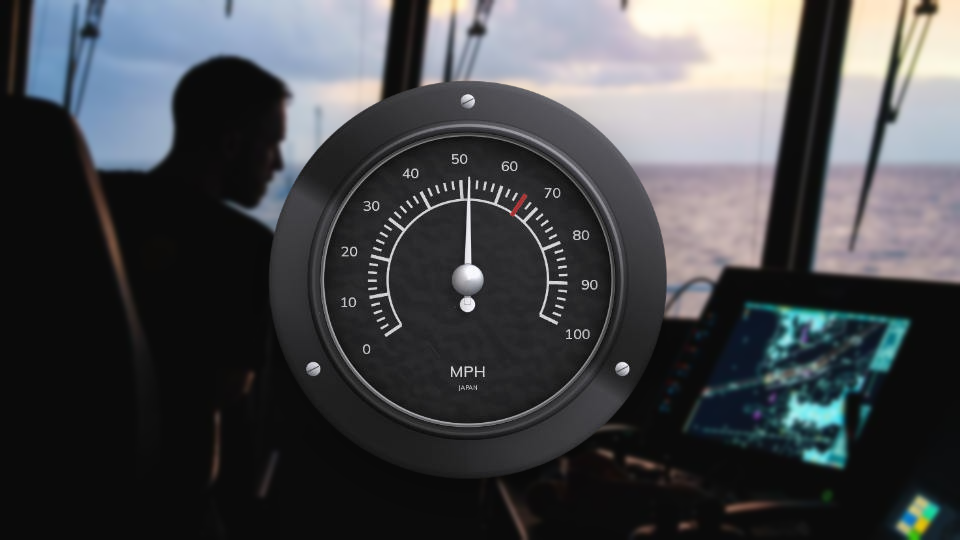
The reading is 52 mph
